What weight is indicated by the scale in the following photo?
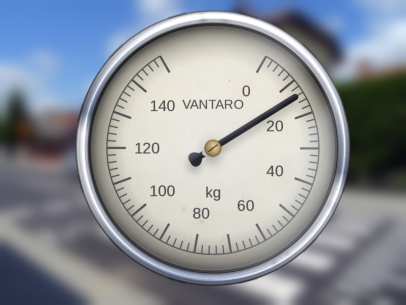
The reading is 14 kg
